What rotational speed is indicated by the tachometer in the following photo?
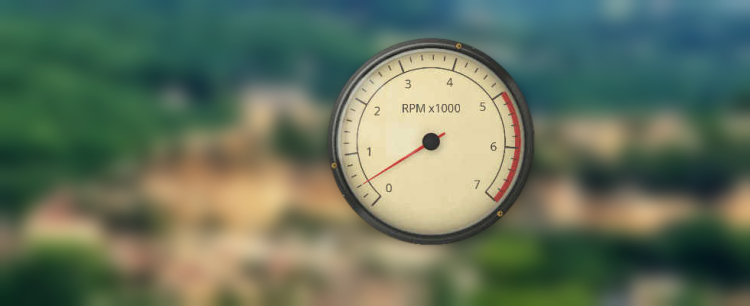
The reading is 400 rpm
